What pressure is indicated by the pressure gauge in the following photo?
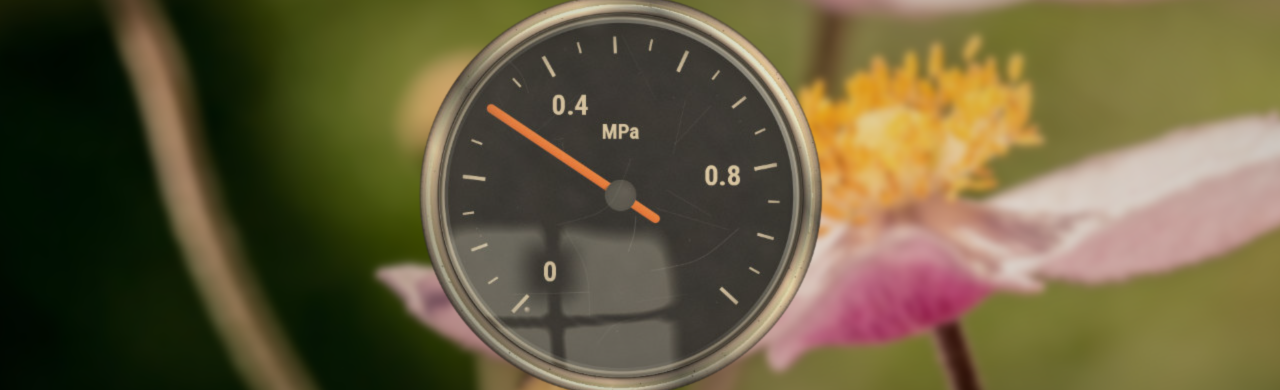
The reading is 0.3 MPa
